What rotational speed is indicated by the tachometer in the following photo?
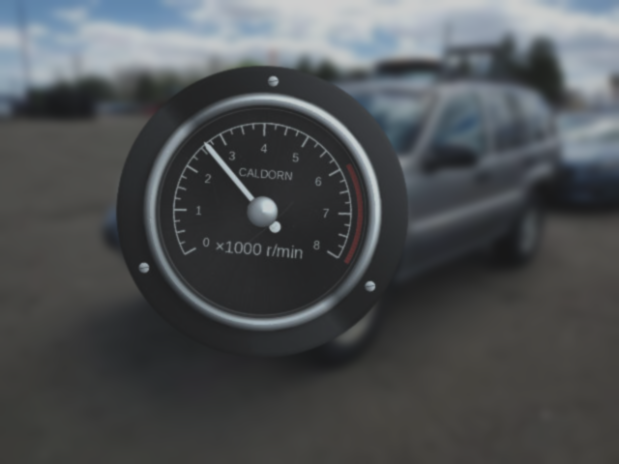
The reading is 2625 rpm
